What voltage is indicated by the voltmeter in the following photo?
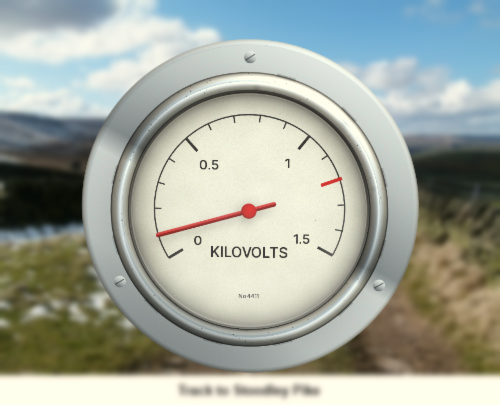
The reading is 0.1 kV
